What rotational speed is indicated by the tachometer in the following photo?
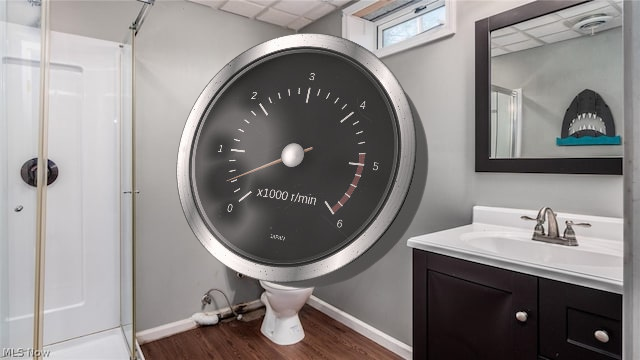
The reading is 400 rpm
